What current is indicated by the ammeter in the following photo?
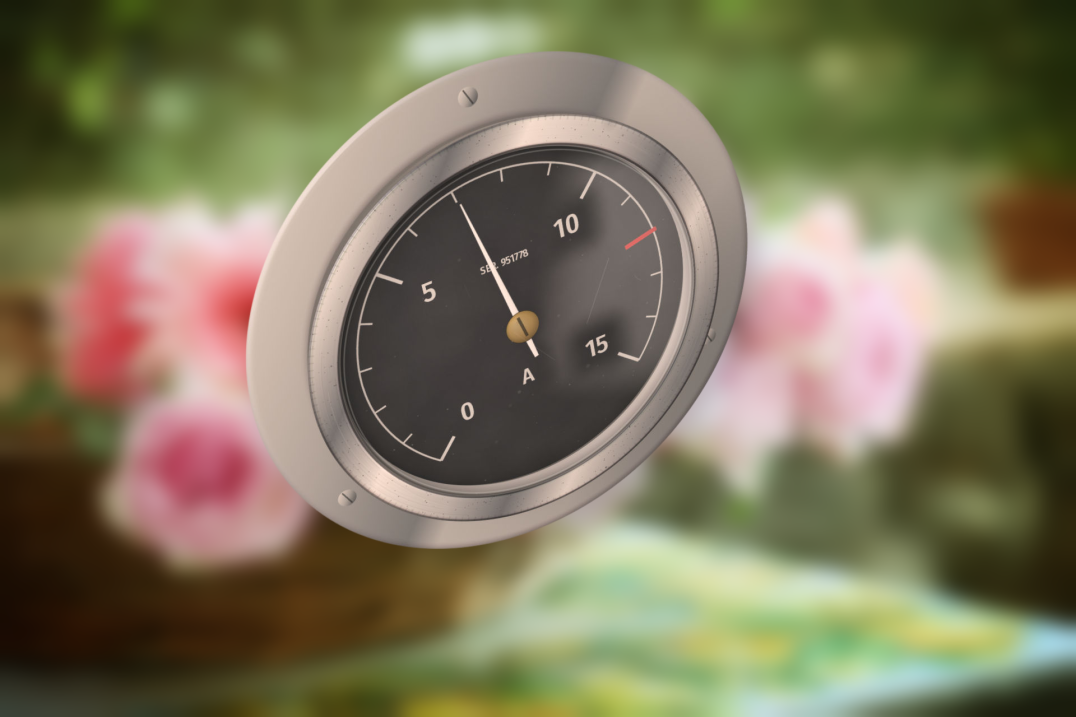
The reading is 7 A
